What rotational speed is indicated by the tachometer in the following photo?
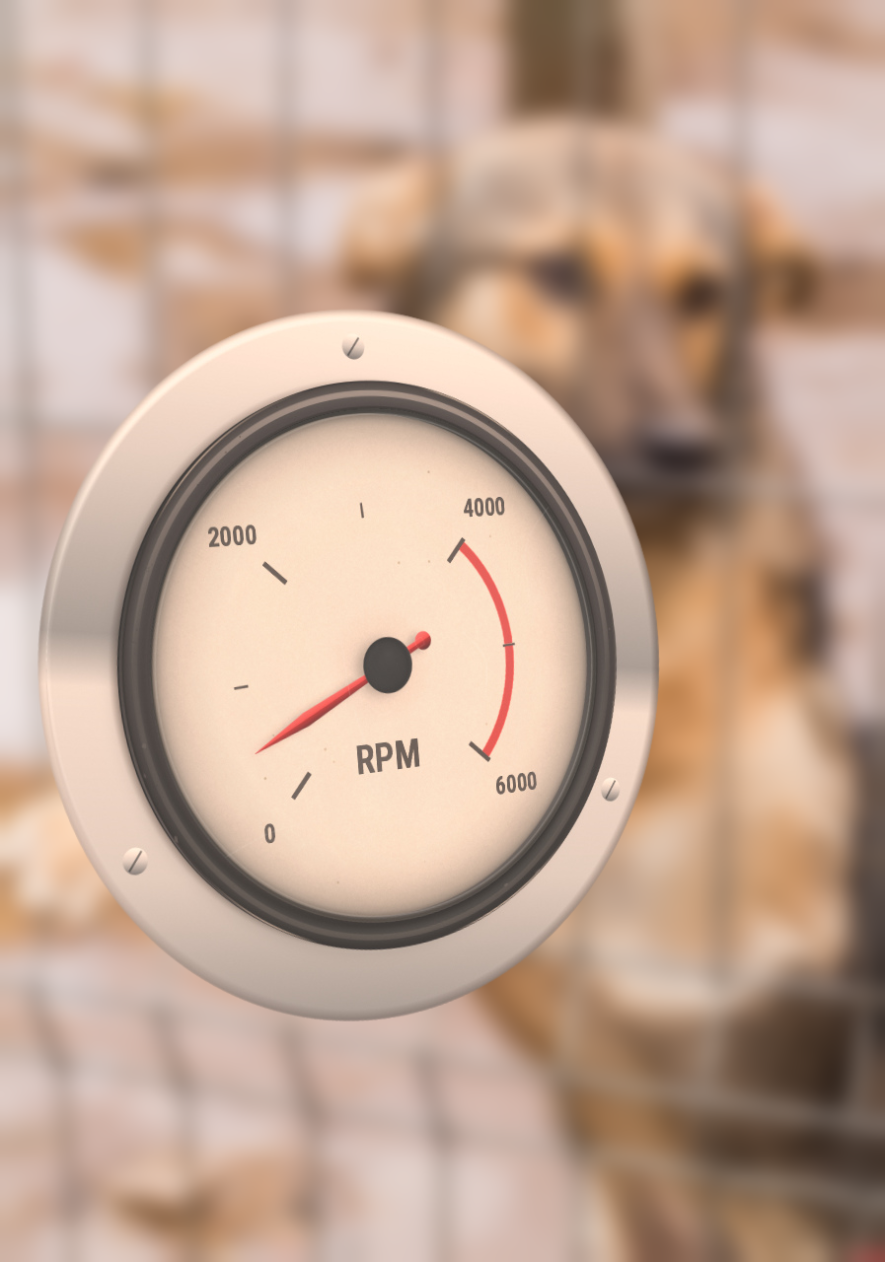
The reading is 500 rpm
